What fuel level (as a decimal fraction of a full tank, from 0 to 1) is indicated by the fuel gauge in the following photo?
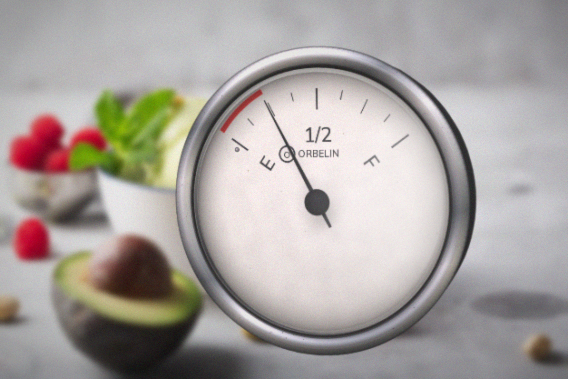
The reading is 0.25
